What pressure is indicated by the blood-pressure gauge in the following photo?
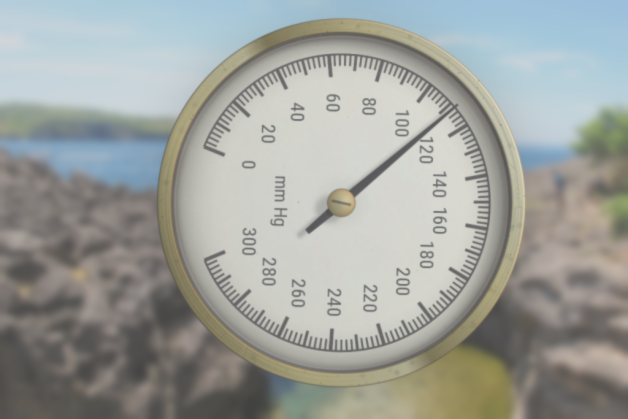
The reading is 112 mmHg
